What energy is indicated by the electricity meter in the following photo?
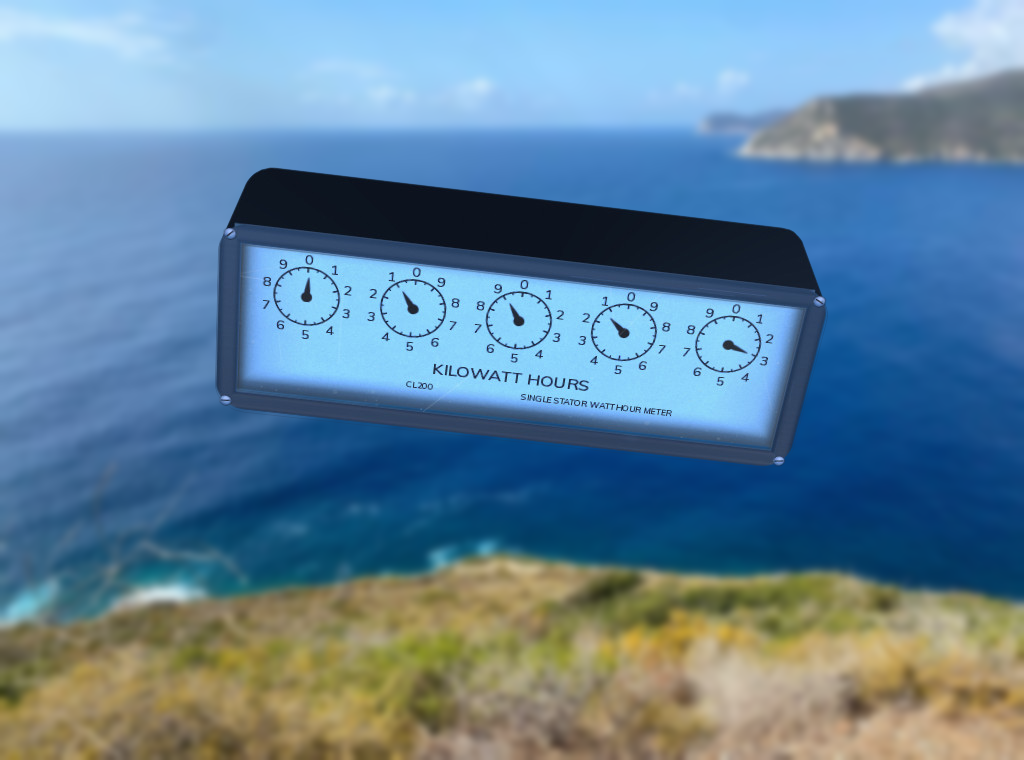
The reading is 913 kWh
